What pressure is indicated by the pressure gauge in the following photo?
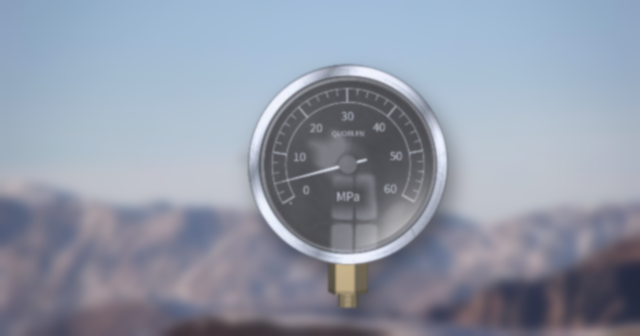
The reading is 4 MPa
